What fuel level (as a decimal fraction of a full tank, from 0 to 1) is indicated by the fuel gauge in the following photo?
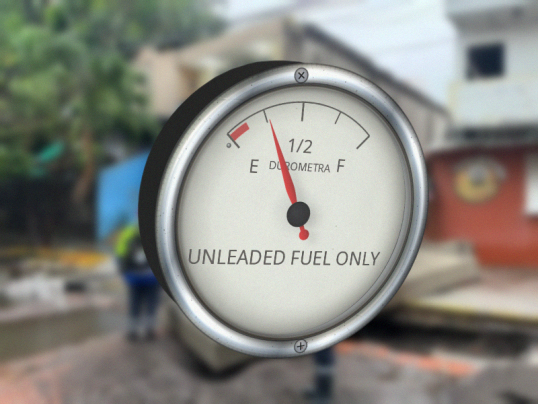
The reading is 0.25
